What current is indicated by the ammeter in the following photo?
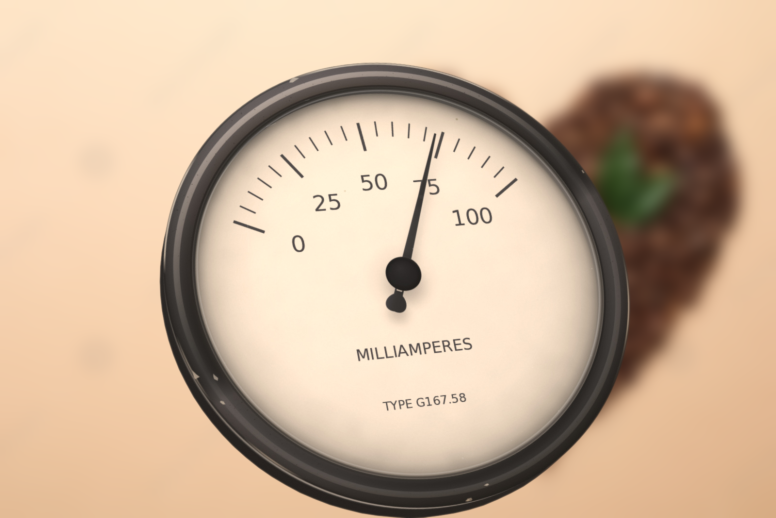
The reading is 72.5 mA
